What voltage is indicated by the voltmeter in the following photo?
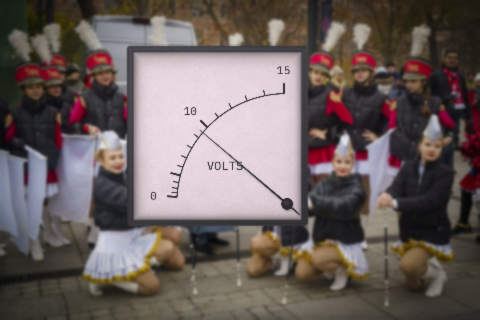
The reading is 9.5 V
